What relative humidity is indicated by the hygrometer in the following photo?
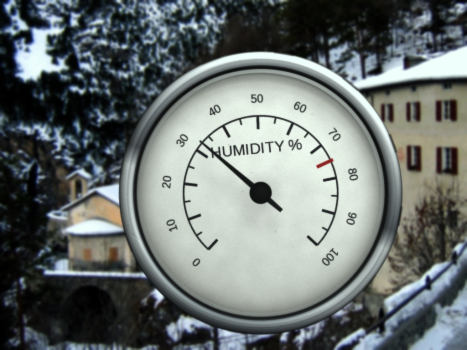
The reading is 32.5 %
